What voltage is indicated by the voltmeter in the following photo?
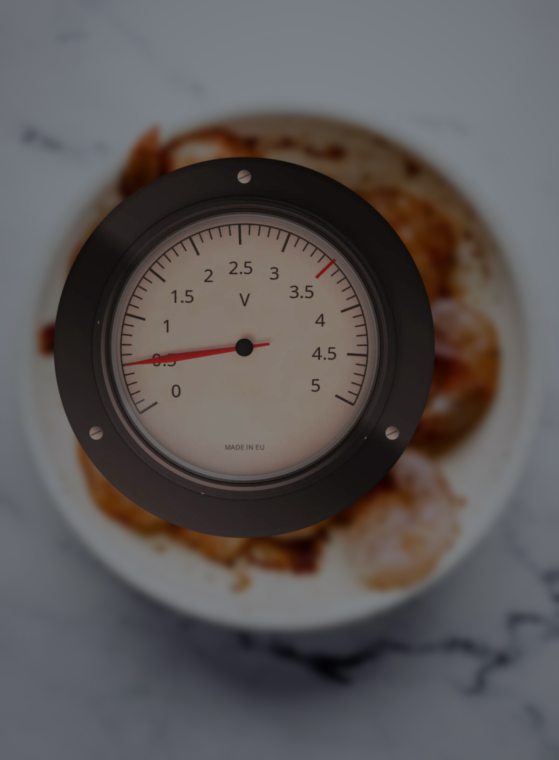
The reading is 0.5 V
